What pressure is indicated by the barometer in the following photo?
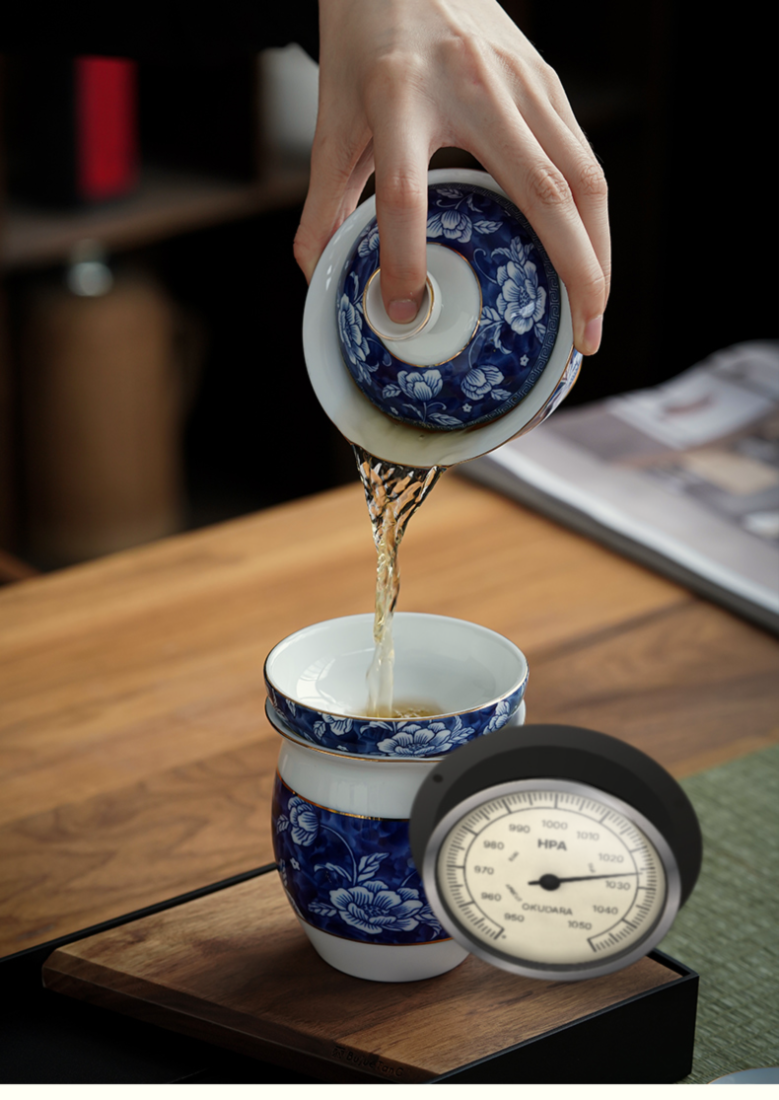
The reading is 1025 hPa
